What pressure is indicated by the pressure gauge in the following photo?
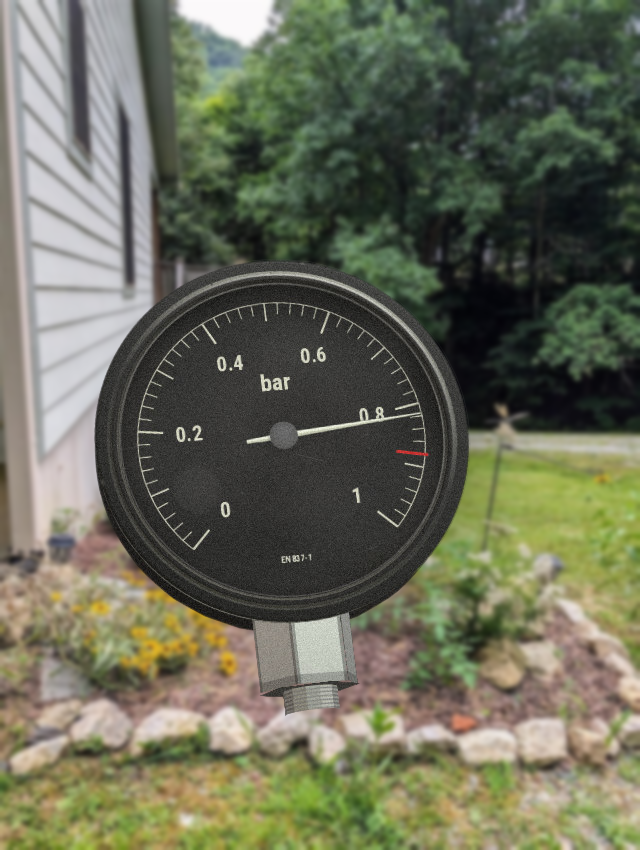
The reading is 0.82 bar
